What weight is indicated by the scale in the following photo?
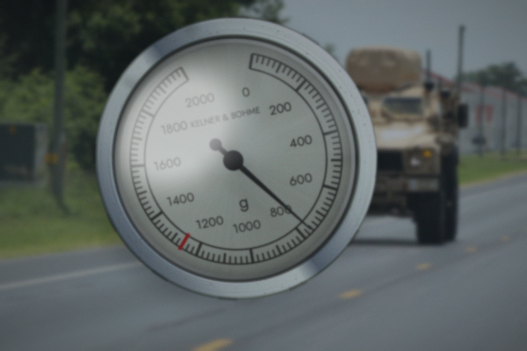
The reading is 760 g
